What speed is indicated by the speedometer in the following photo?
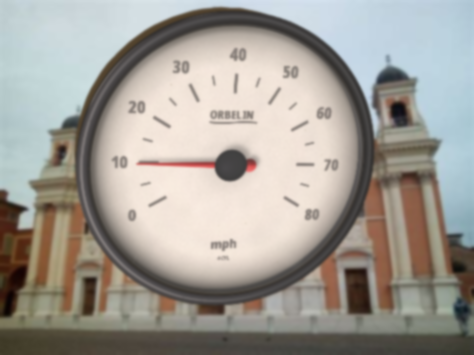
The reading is 10 mph
